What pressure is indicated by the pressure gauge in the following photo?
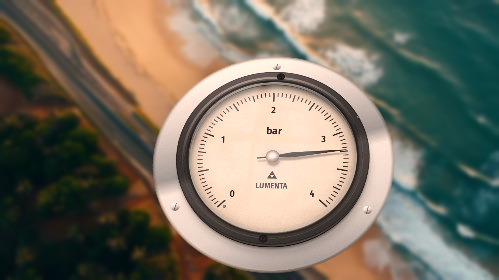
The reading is 3.25 bar
